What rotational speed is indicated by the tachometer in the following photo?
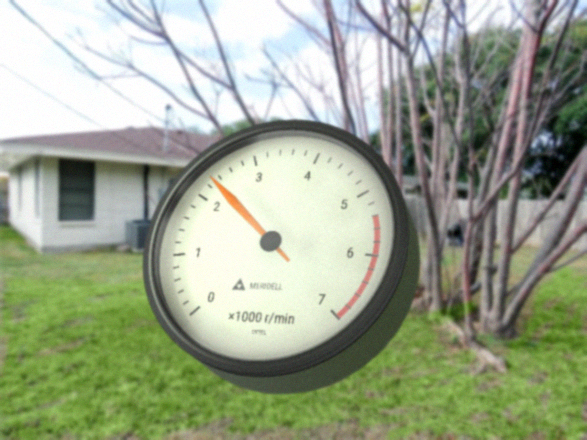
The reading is 2300 rpm
